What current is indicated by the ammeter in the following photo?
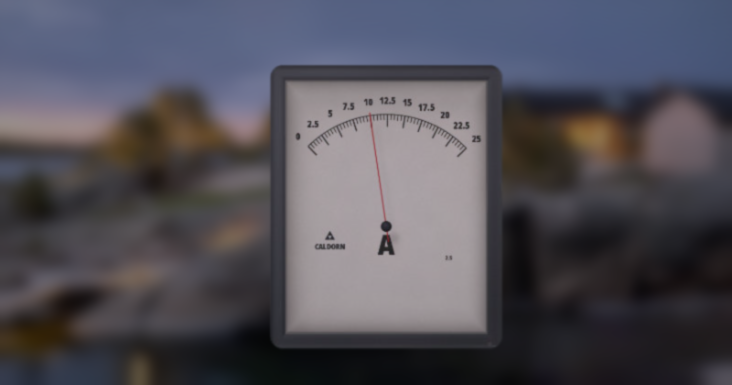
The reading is 10 A
